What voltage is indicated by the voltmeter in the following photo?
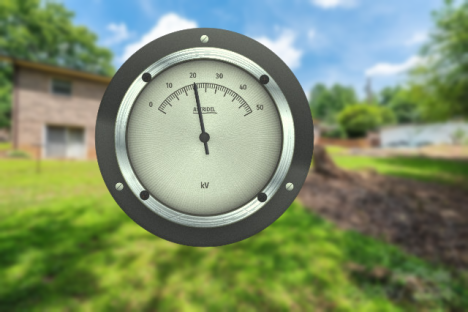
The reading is 20 kV
